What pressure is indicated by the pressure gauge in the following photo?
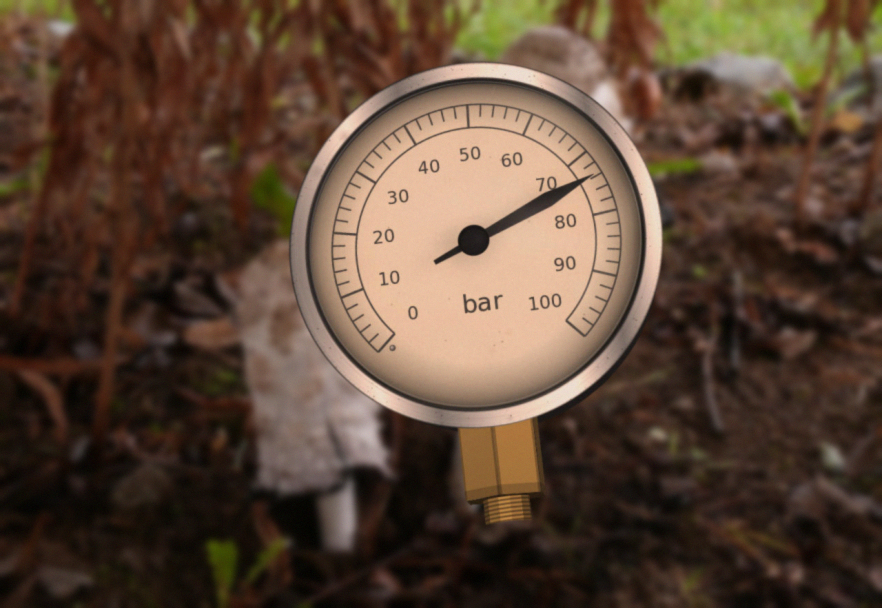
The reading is 74 bar
